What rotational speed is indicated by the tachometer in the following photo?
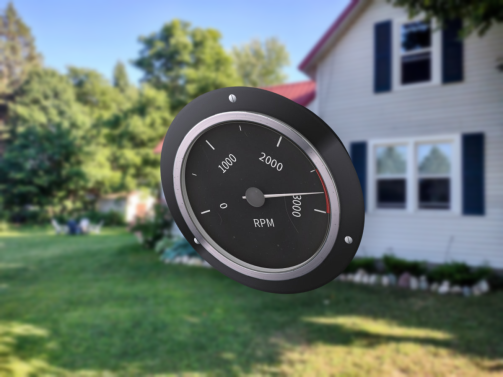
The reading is 2750 rpm
